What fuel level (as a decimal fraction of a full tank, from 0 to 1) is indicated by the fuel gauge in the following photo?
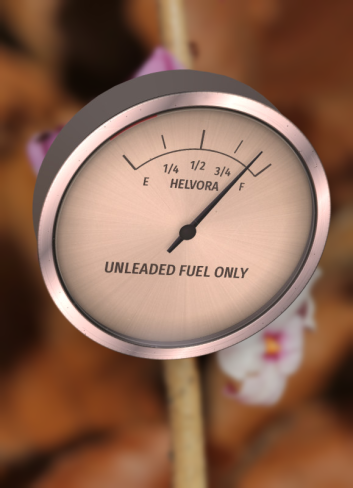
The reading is 0.875
